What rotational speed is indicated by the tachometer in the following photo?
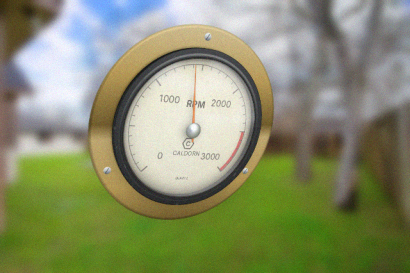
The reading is 1400 rpm
